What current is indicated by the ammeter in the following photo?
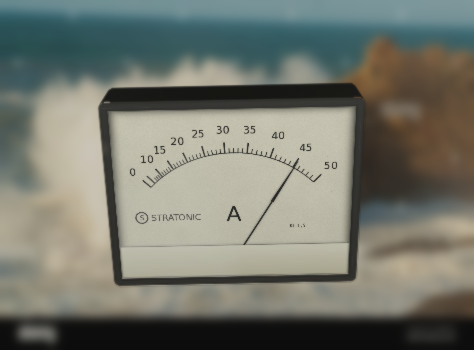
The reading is 45 A
